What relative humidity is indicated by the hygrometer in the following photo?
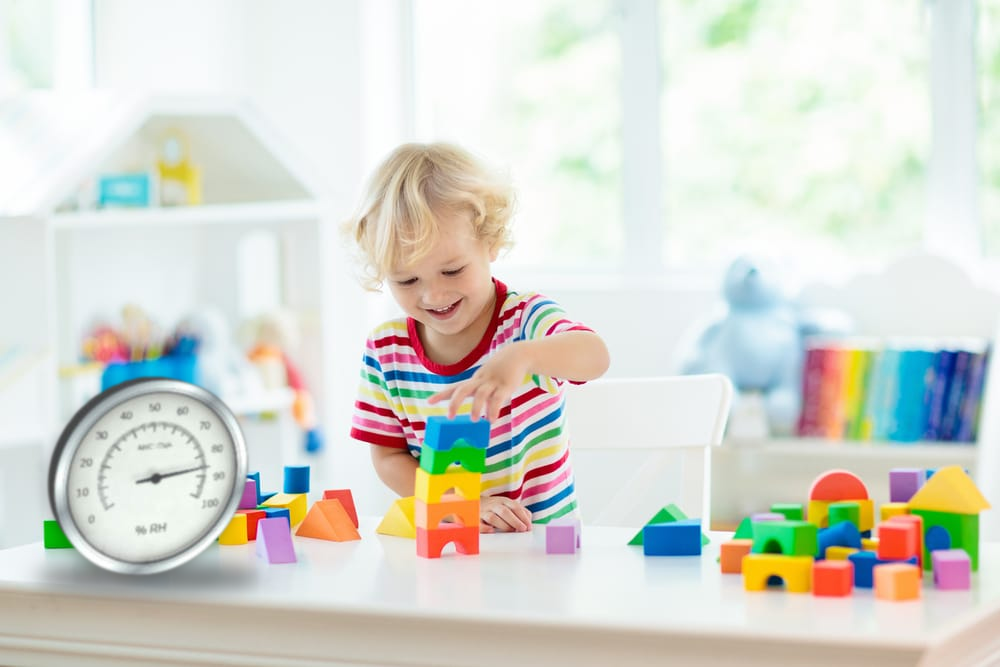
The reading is 85 %
